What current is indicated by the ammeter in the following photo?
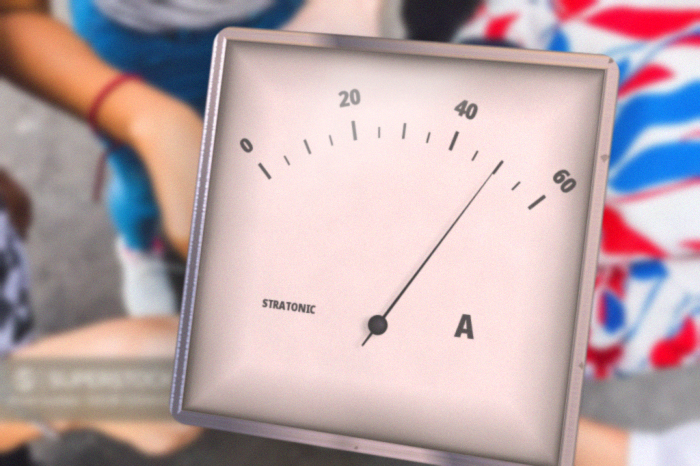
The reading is 50 A
